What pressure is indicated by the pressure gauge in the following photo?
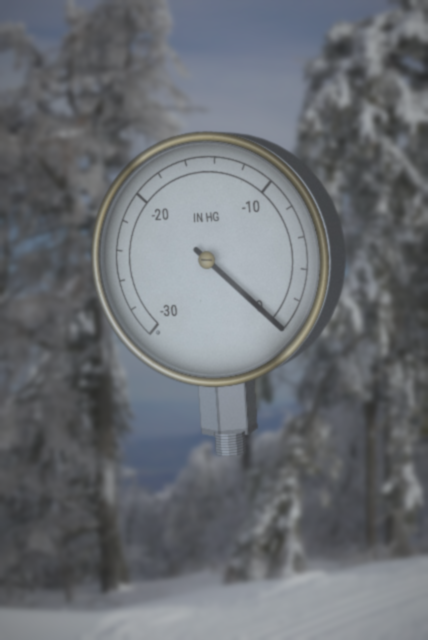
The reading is 0 inHg
